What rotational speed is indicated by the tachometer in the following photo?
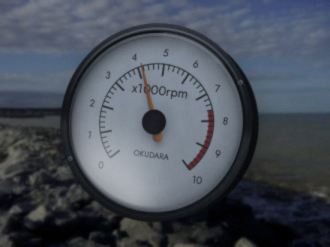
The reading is 4200 rpm
